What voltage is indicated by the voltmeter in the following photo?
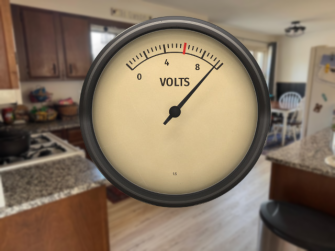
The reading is 9.6 V
